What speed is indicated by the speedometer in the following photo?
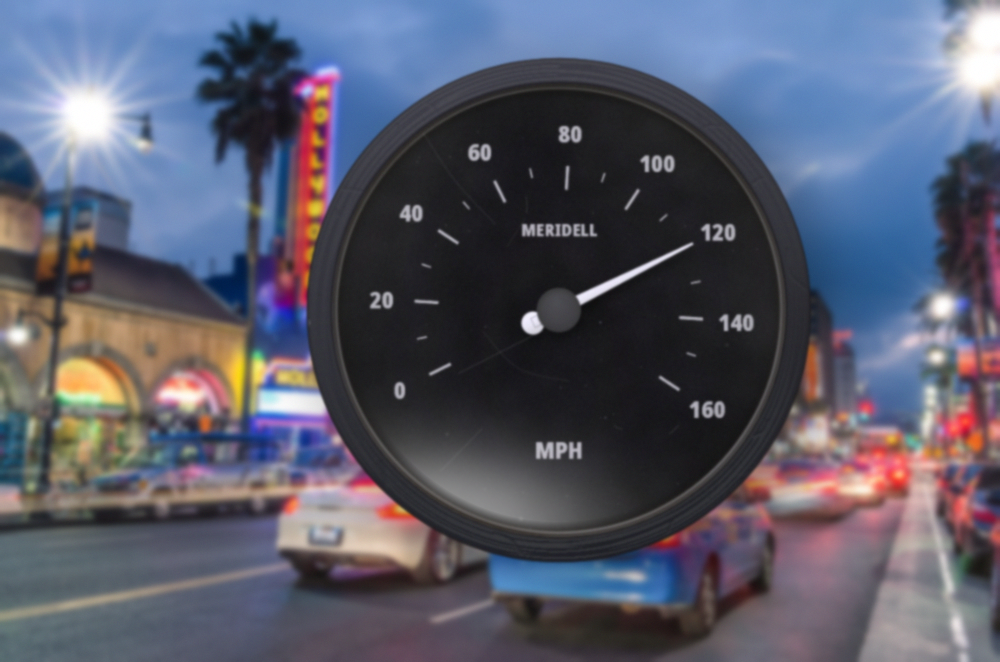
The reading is 120 mph
